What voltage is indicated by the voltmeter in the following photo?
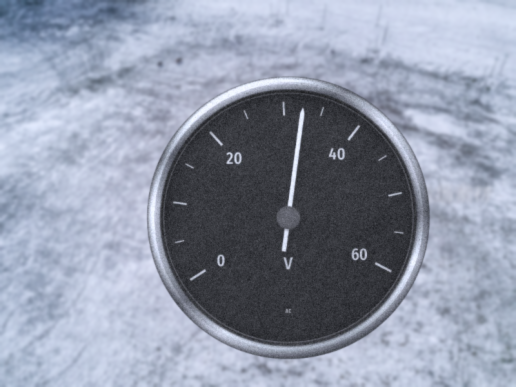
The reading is 32.5 V
